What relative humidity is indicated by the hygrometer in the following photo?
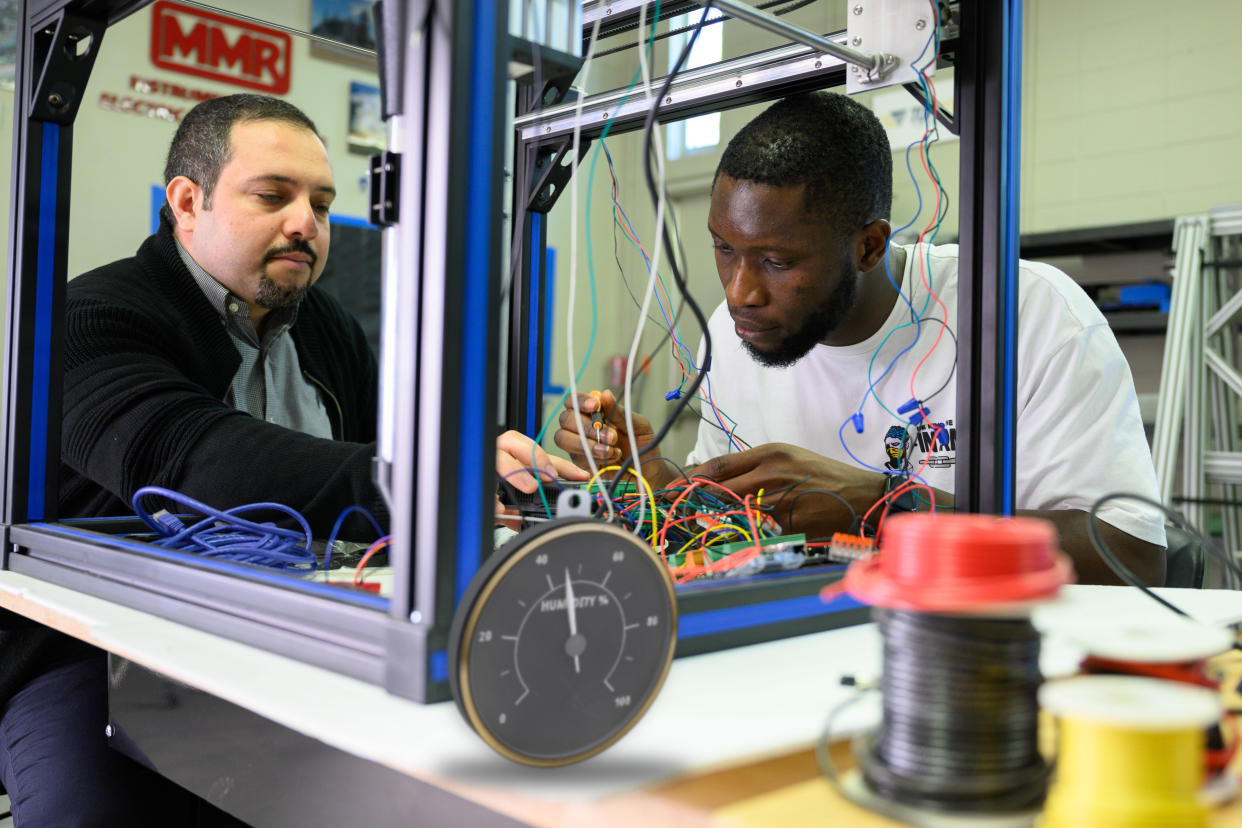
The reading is 45 %
